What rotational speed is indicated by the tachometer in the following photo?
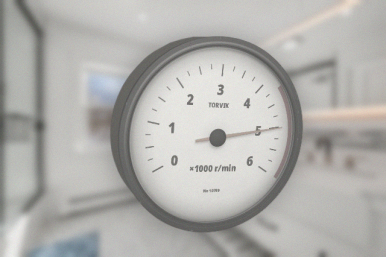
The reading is 5000 rpm
